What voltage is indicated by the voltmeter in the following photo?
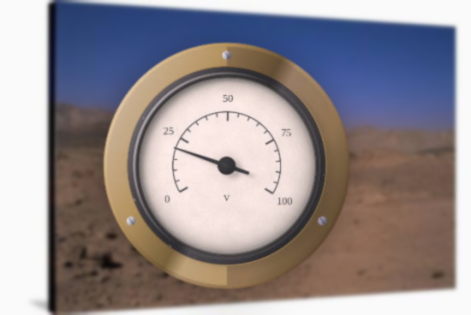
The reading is 20 V
